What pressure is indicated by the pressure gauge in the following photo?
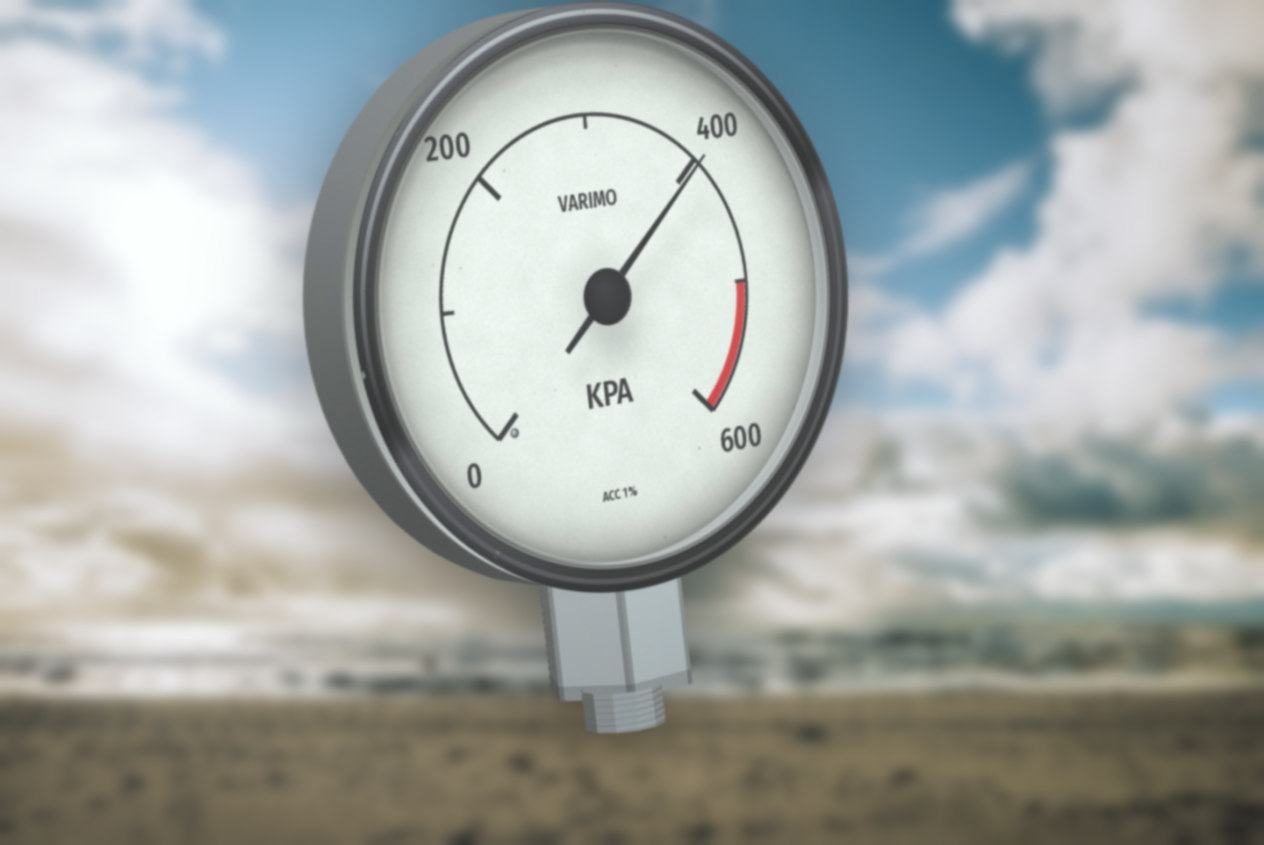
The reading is 400 kPa
